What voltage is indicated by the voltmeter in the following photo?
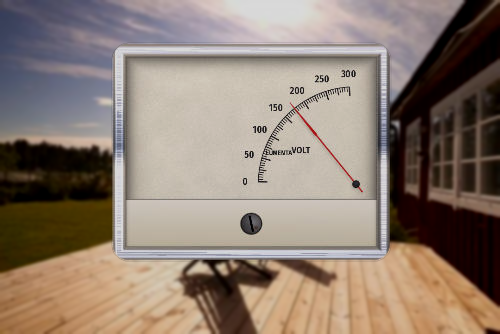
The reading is 175 V
